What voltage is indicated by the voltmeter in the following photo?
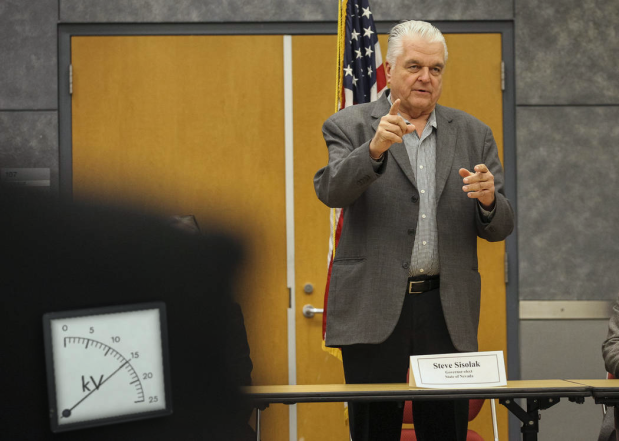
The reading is 15 kV
